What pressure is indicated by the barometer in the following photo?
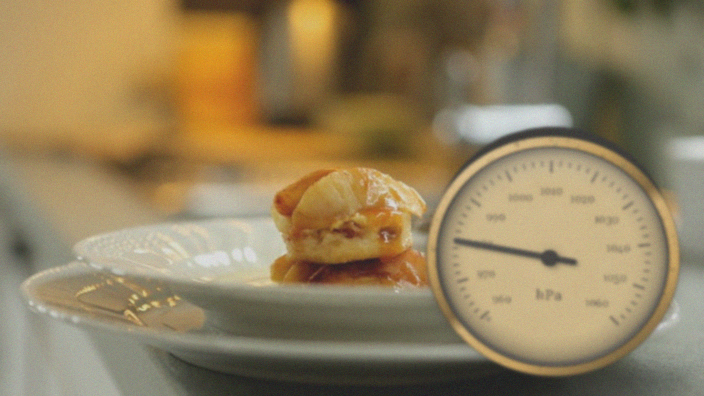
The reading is 980 hPa
